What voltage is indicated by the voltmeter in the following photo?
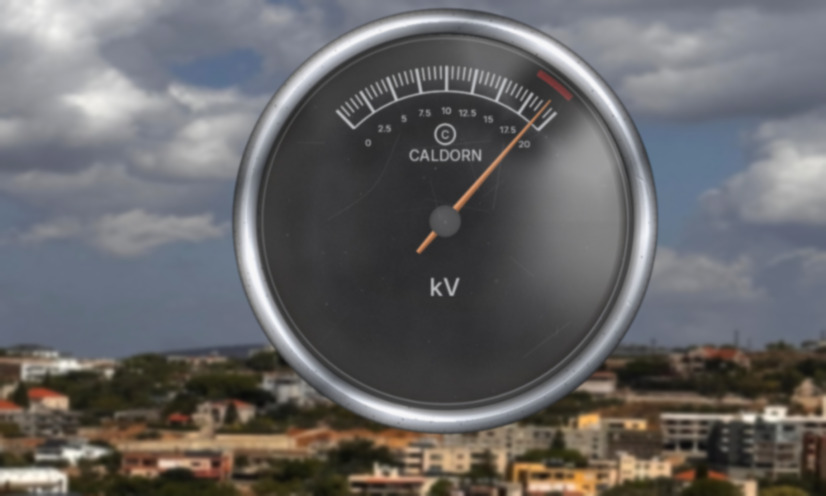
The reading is 19 kV
